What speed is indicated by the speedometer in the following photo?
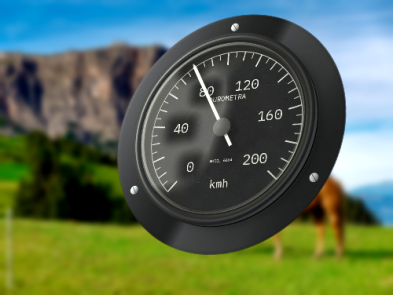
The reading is 80 km/h
